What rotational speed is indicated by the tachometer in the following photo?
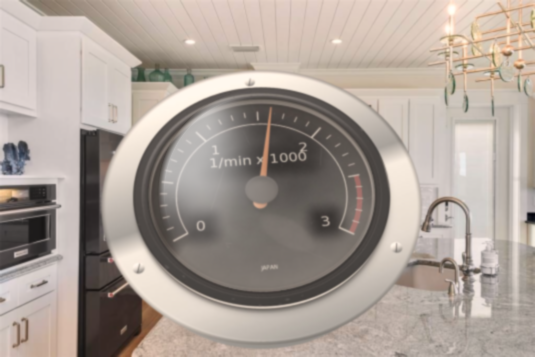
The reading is 1600 rpm
